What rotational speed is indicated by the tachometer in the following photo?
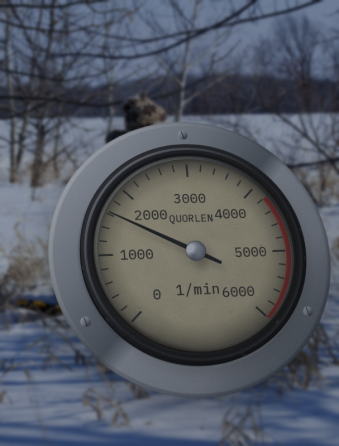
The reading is 1600 rpm
